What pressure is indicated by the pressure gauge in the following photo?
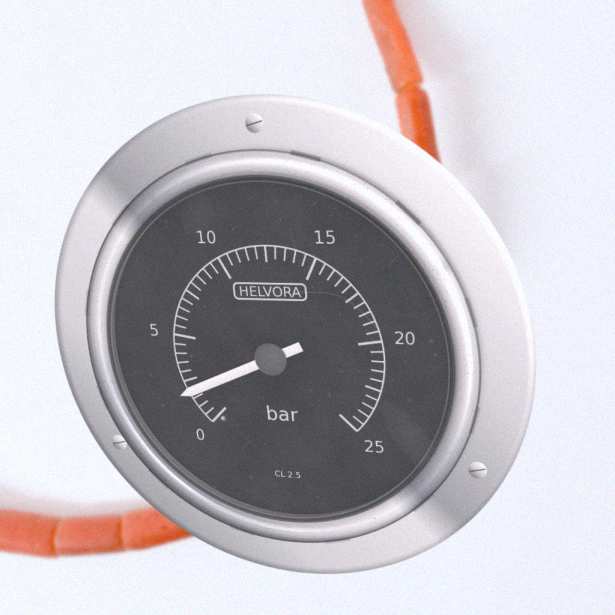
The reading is 2 bar
